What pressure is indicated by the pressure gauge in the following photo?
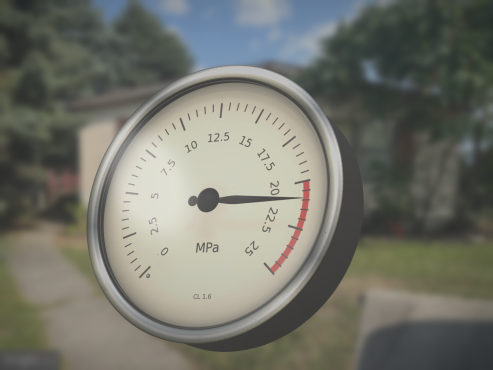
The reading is 21 MPa
